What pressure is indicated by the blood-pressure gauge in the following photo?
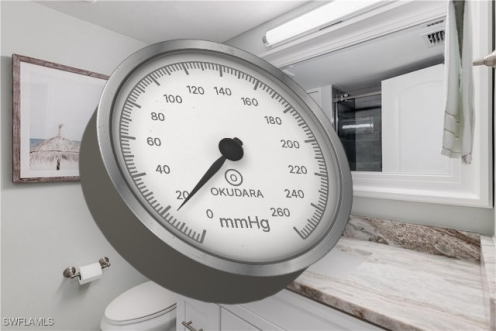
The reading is 16 mmHg
